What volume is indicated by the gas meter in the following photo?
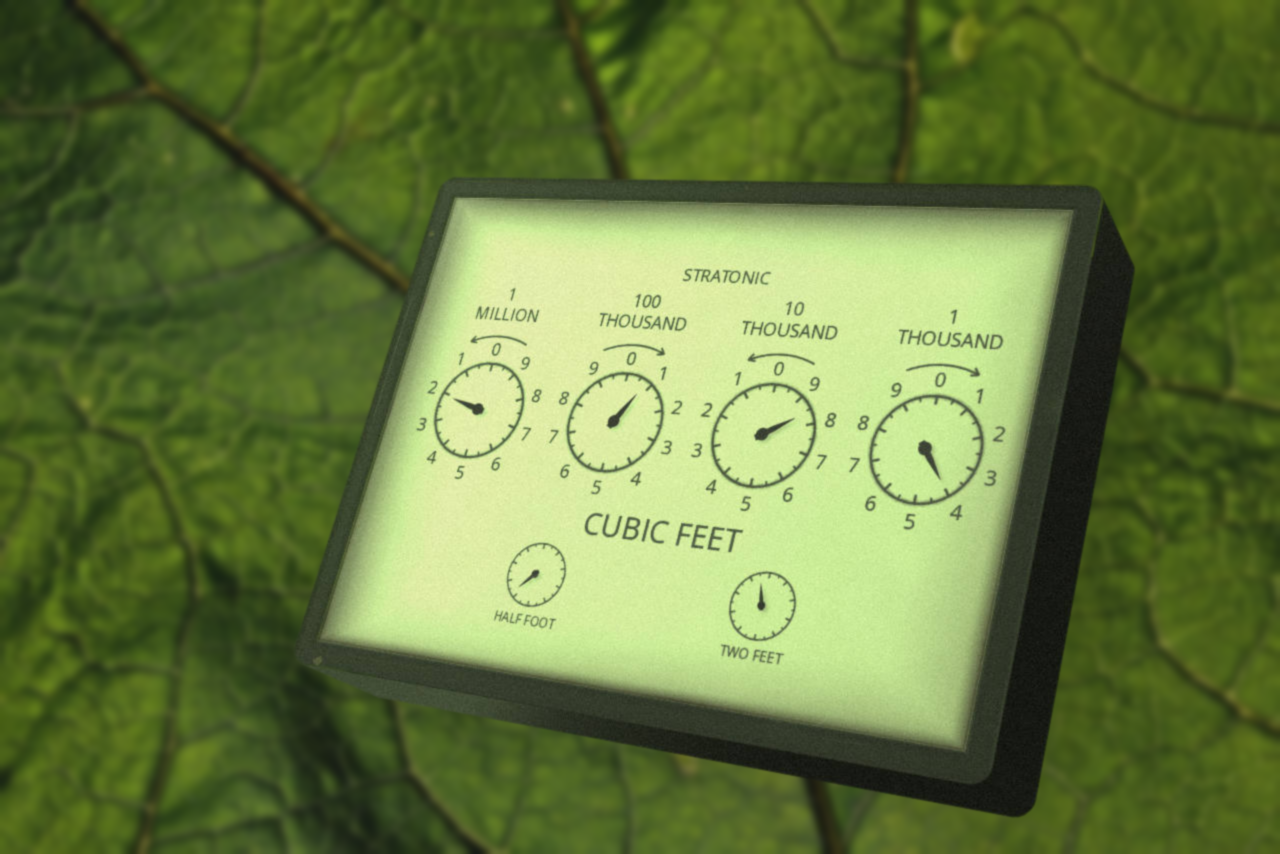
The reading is 208400 ft³
